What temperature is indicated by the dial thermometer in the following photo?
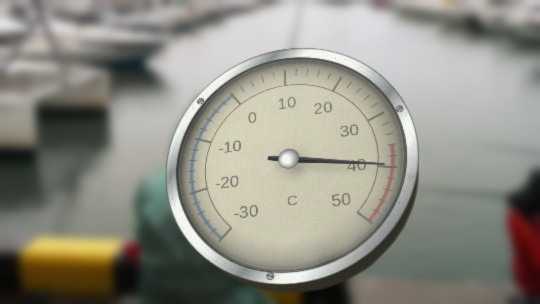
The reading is 40 °C
